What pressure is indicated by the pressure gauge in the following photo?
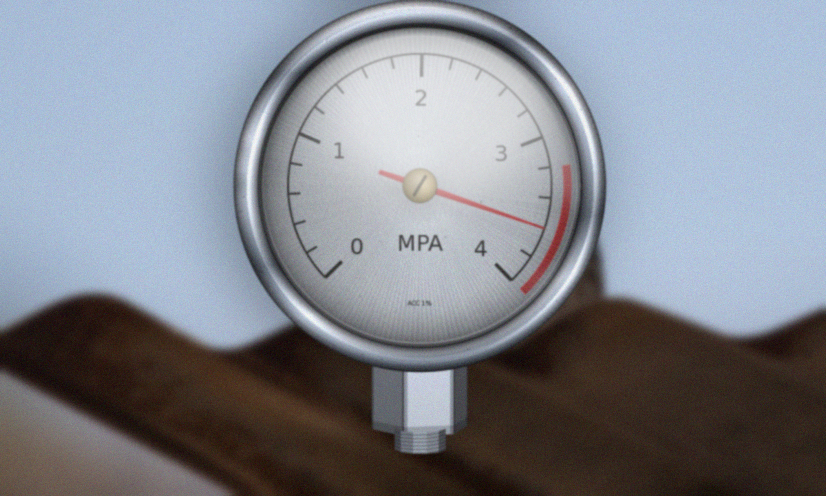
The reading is 3.6 MPa
